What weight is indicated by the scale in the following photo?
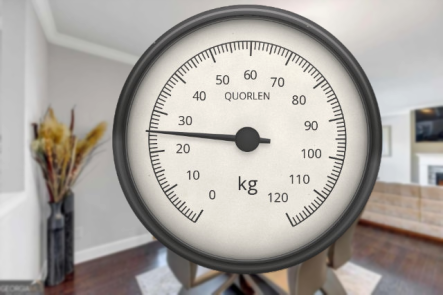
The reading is 25 kg
